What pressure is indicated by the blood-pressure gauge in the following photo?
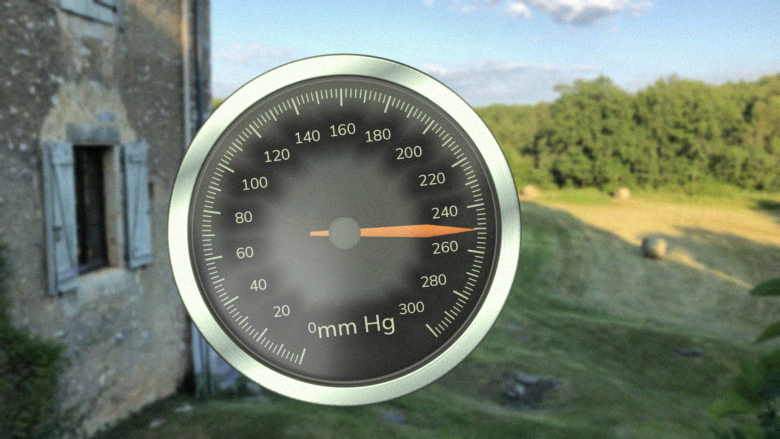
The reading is 250 mmHg
